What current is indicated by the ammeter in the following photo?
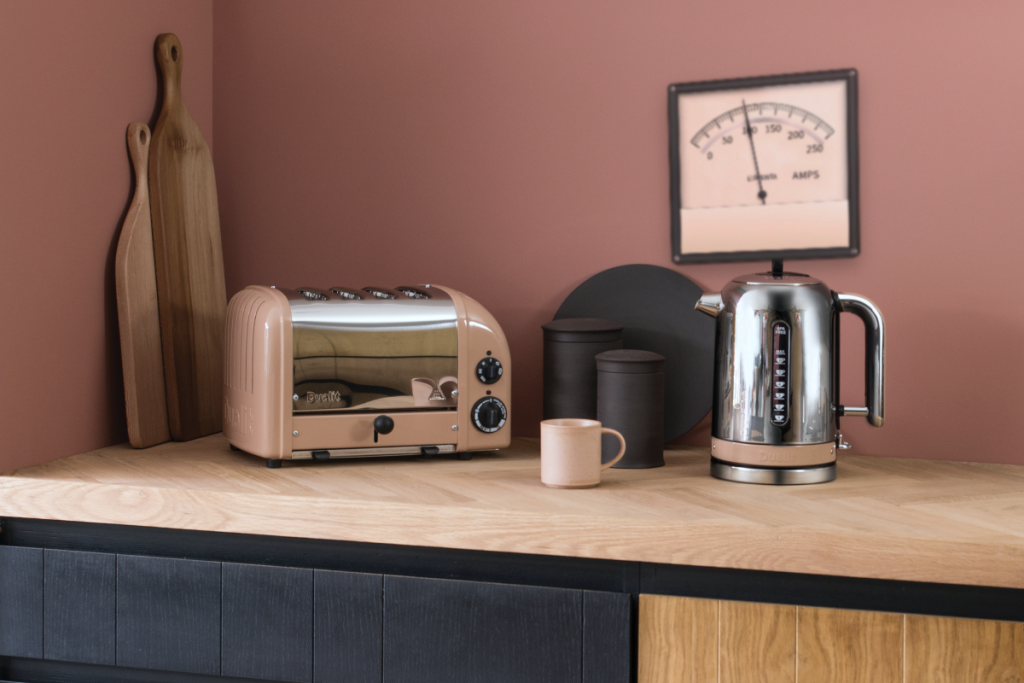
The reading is 100 A
